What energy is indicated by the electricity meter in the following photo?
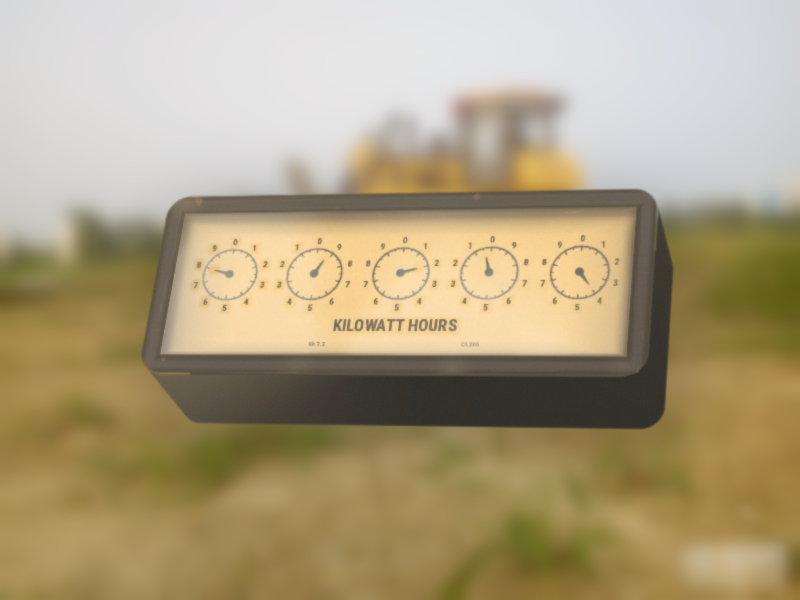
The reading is 79204 kWh
